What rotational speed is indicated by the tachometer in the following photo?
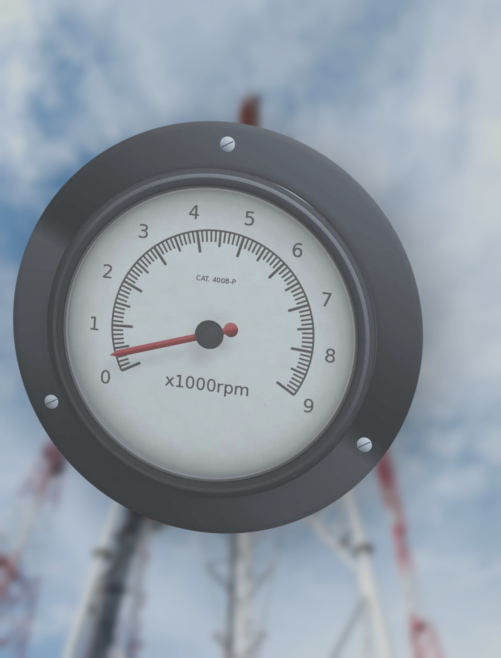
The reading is 400 rpm
